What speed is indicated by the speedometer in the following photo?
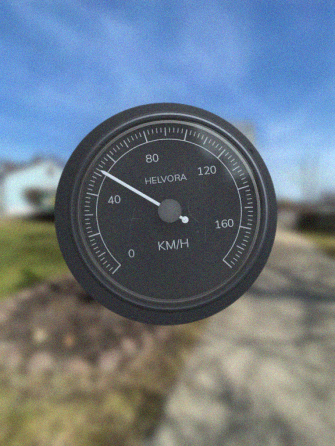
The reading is 52 km/h
